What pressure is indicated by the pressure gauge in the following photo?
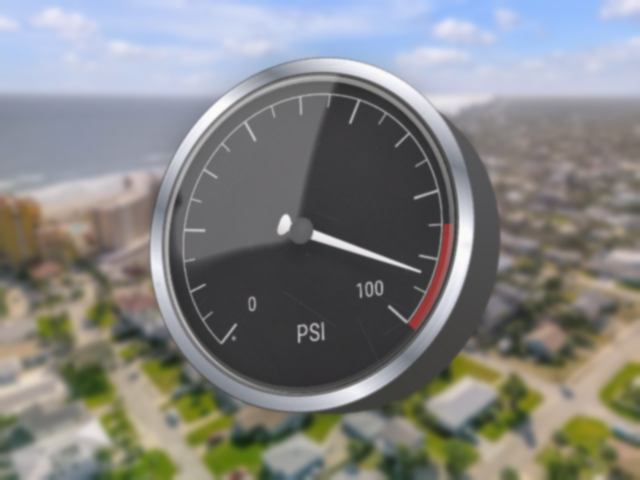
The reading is 92.5 psi
